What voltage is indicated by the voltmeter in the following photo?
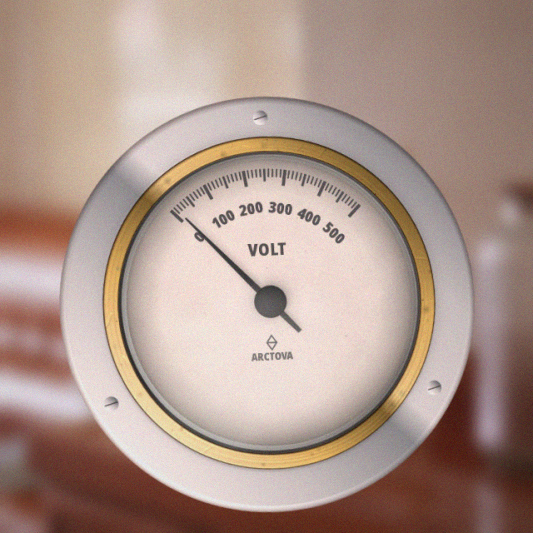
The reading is 10 V
